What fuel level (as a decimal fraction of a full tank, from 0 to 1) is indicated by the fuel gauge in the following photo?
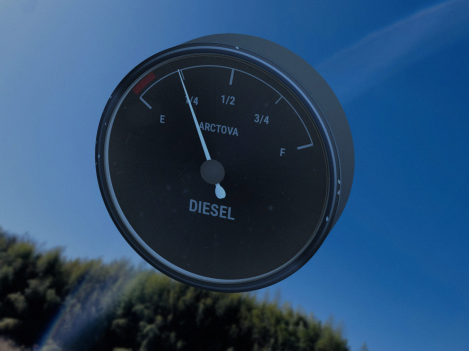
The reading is 0.25
